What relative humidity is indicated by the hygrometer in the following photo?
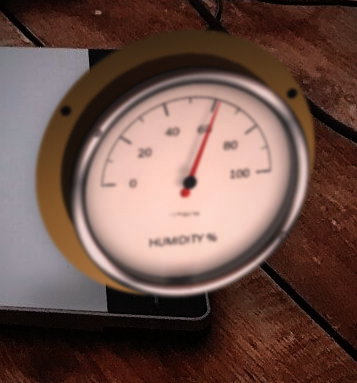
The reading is 60 %
